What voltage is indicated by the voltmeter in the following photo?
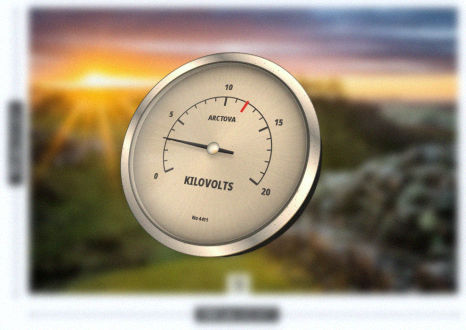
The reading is 3 kV
